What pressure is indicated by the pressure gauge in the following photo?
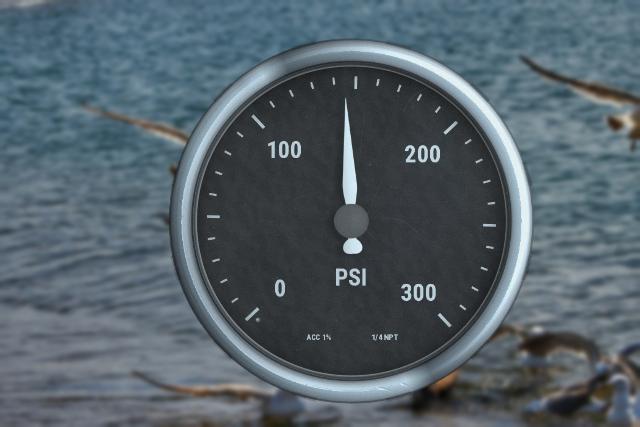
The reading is 145 psi
